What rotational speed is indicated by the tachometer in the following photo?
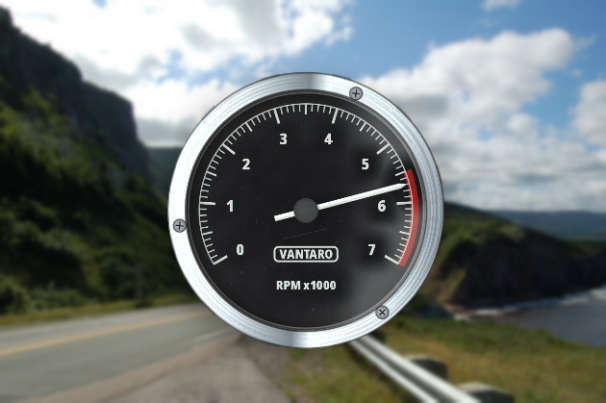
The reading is 5700 rpm
